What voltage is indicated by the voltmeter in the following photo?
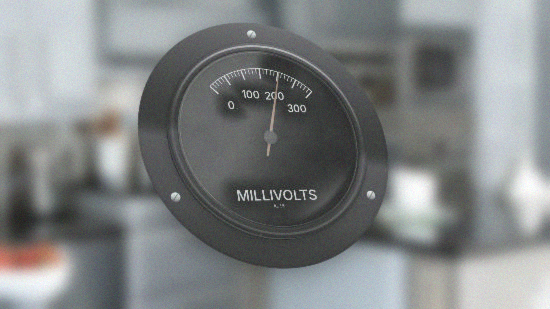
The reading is 200 mV
